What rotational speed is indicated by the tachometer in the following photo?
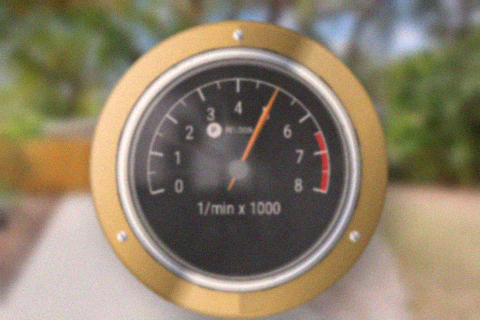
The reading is 5000 rpm
